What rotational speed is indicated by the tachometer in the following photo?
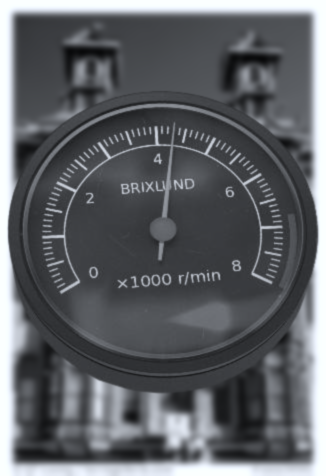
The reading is 4300 rpm
